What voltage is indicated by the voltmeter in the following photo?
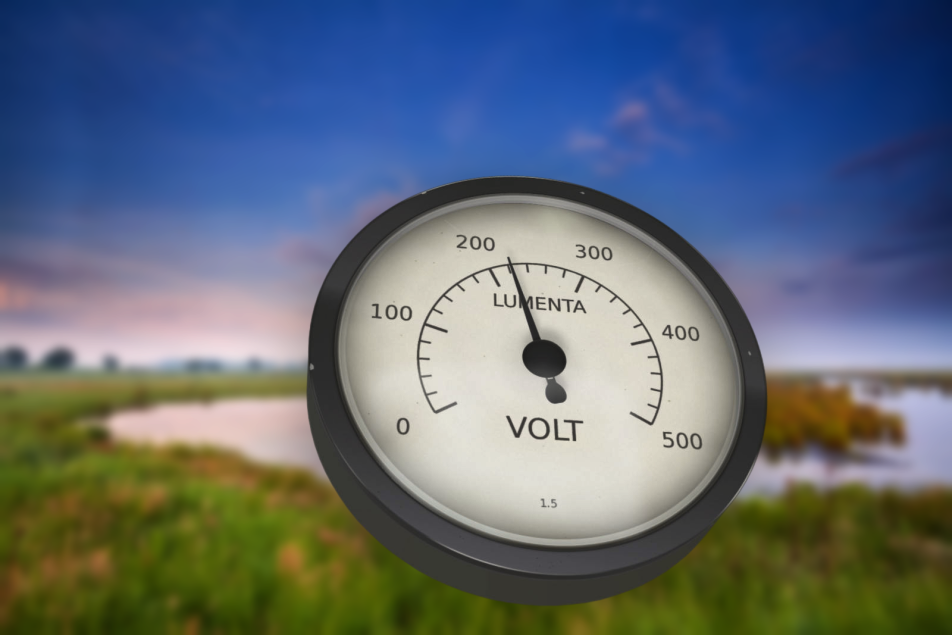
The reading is 220 V
